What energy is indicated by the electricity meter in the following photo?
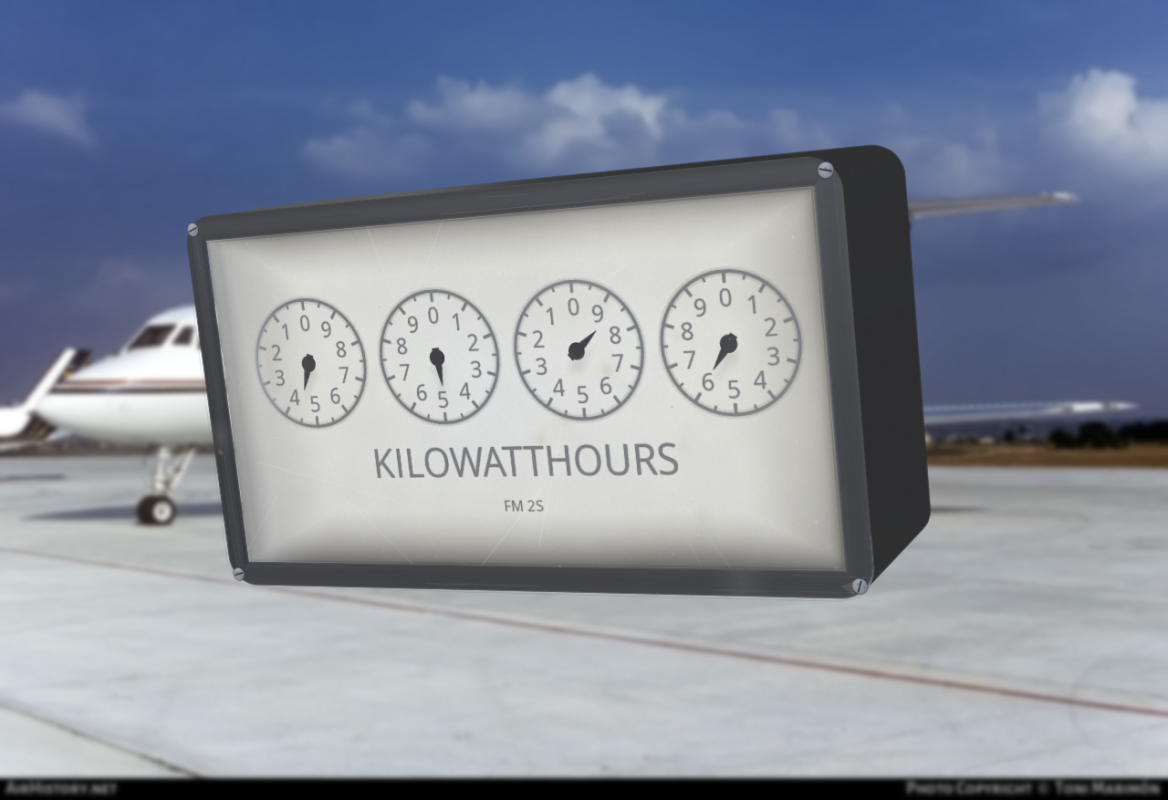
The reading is 4486 kWh
